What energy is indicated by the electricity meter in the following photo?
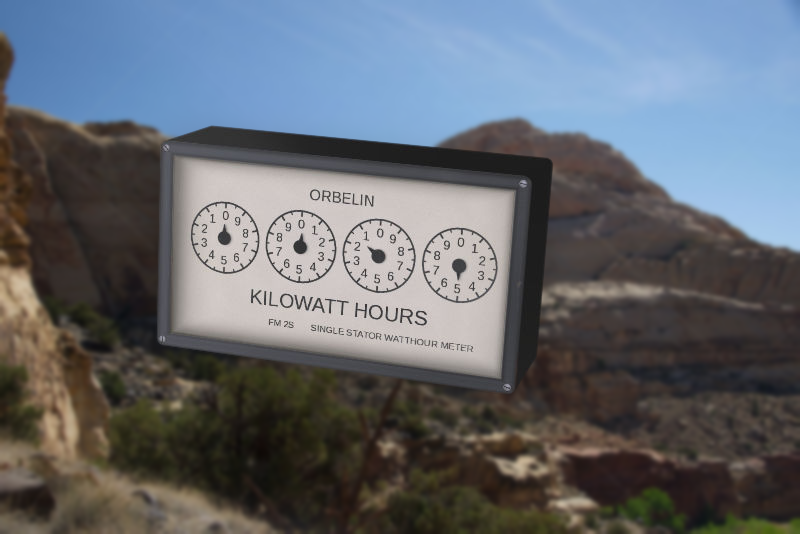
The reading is 15 kWh
